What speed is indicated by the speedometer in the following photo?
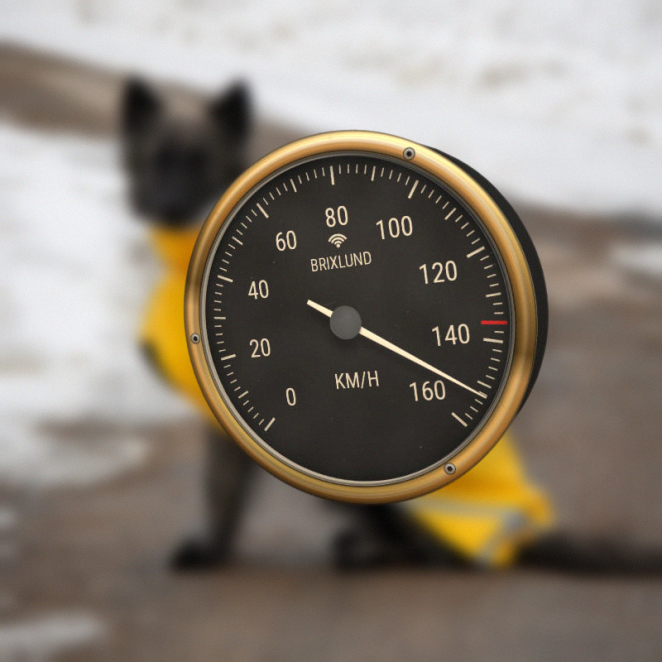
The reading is 152 km/h
